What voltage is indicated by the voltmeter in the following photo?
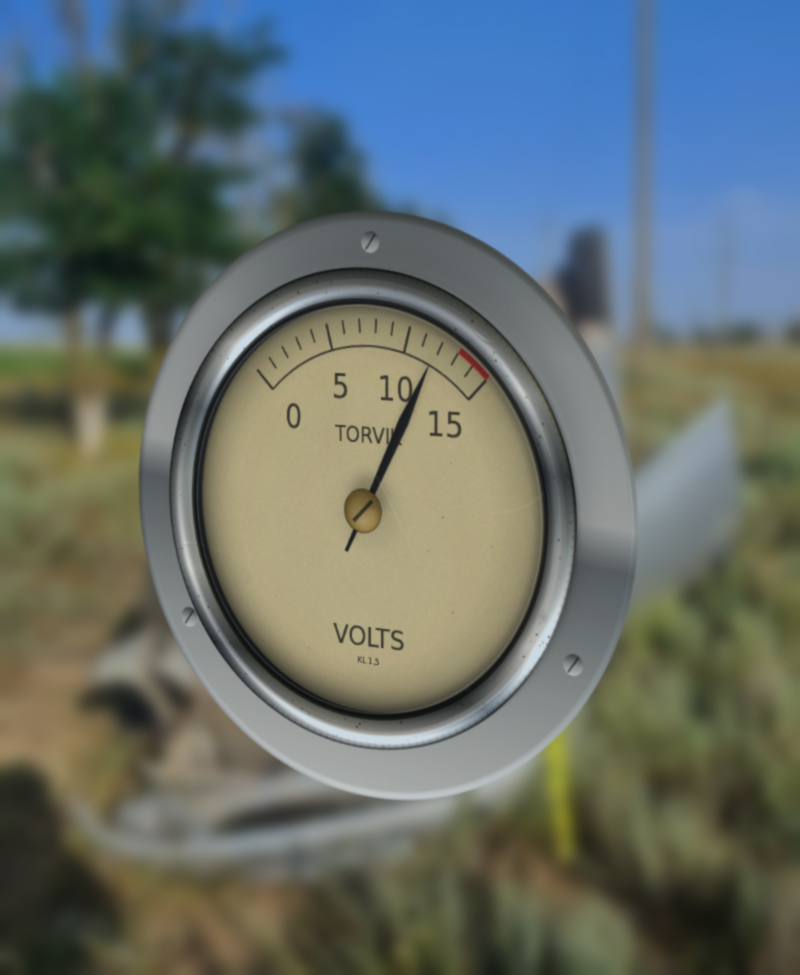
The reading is 12 V
